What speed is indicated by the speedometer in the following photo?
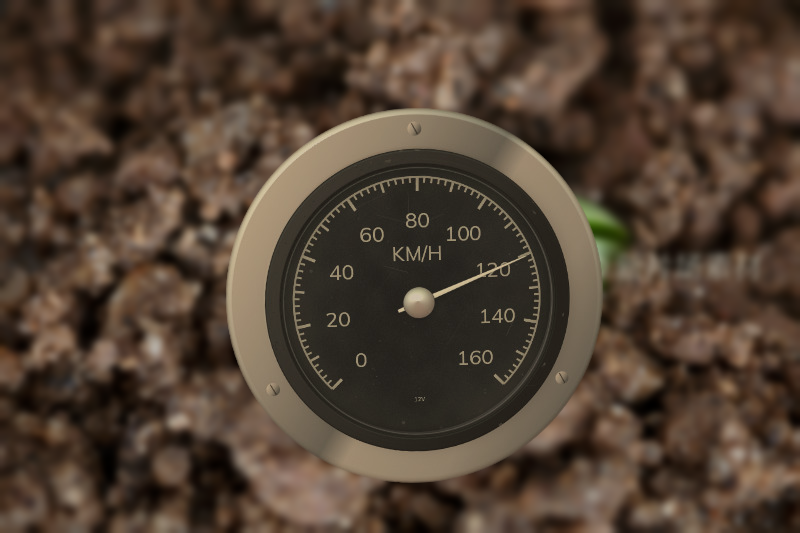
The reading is 120 km/h
